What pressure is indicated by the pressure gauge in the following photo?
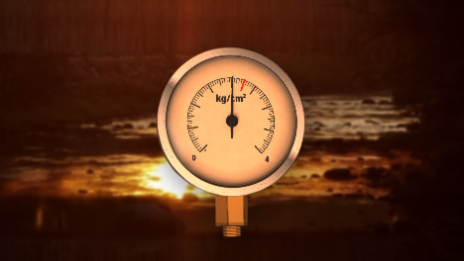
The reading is 2 kg/cm²
